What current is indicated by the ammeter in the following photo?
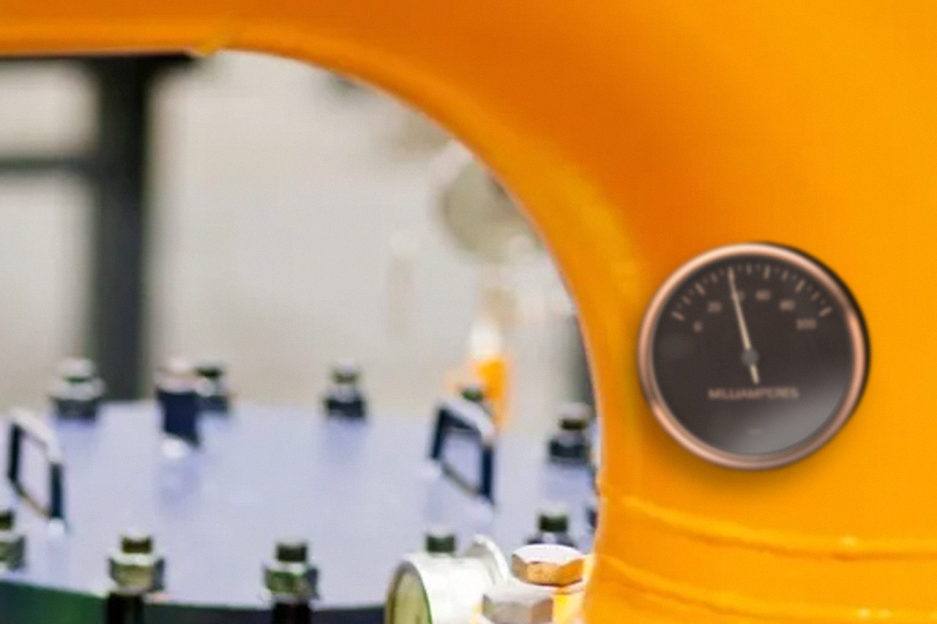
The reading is 40 mA
